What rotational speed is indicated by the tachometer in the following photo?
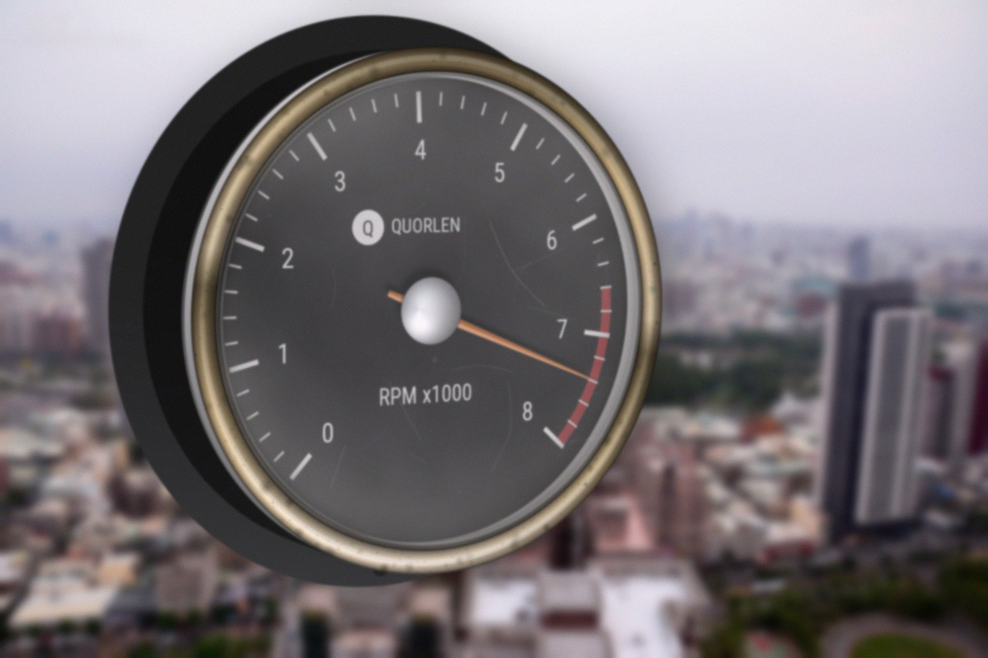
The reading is 7400 rpm
